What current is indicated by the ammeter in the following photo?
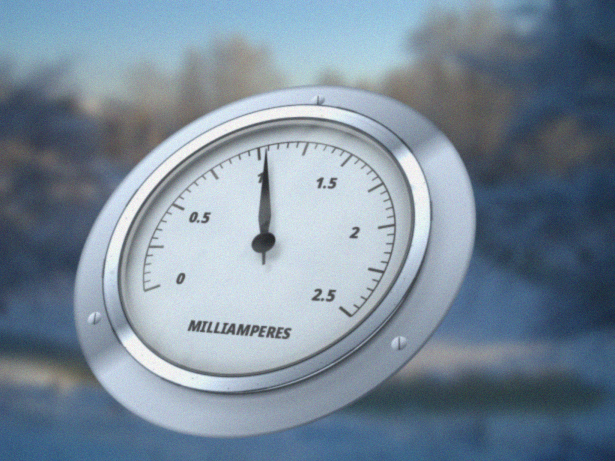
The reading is 1.05 mA
